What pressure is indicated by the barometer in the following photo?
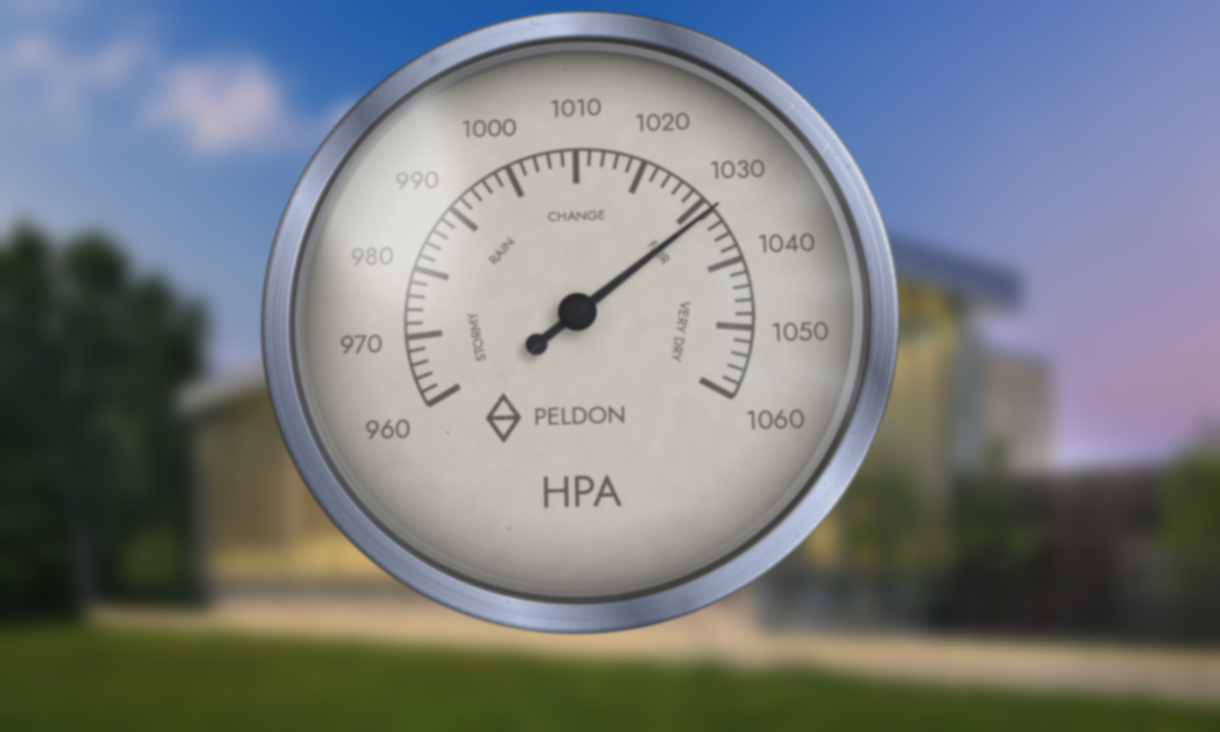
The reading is 1032 hPa
